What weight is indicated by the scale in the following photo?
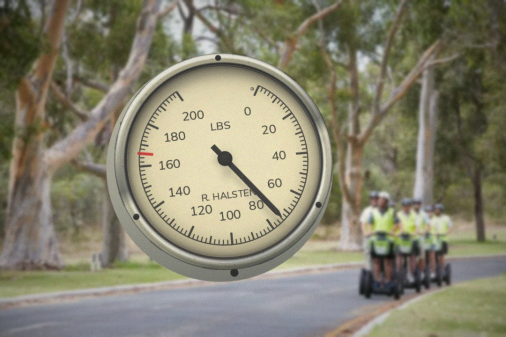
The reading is 74 lb
